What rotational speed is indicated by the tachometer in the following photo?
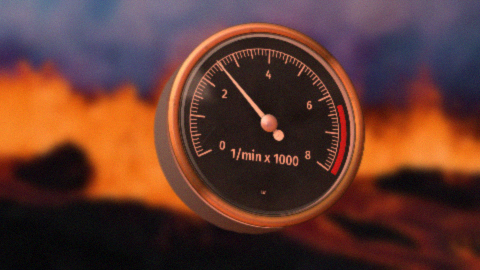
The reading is 2500 rpm
